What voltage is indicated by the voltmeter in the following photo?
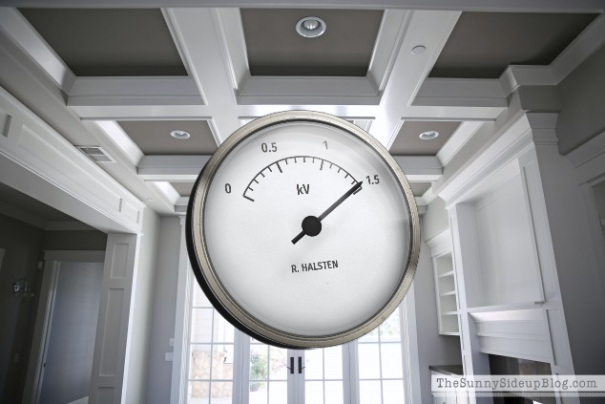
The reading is 1.45 kV
